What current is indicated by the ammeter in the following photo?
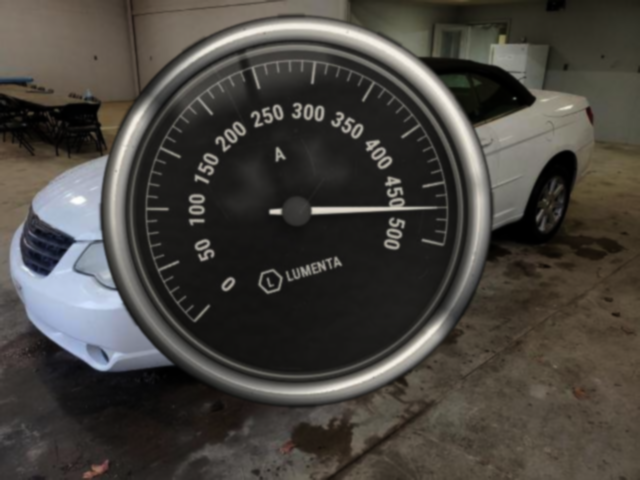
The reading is 470 A
